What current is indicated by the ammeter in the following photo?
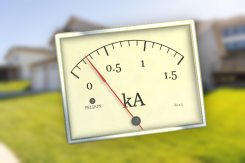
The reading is 0.25 kA
